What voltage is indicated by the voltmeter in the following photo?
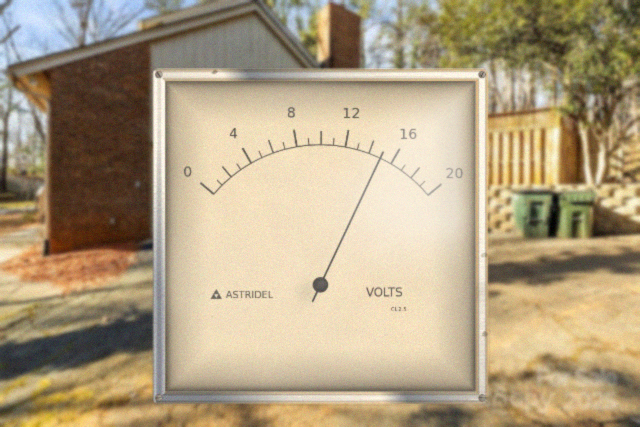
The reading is 15 V
